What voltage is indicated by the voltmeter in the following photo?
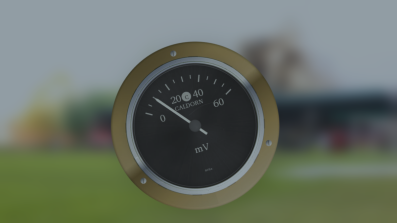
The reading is 10 mV
